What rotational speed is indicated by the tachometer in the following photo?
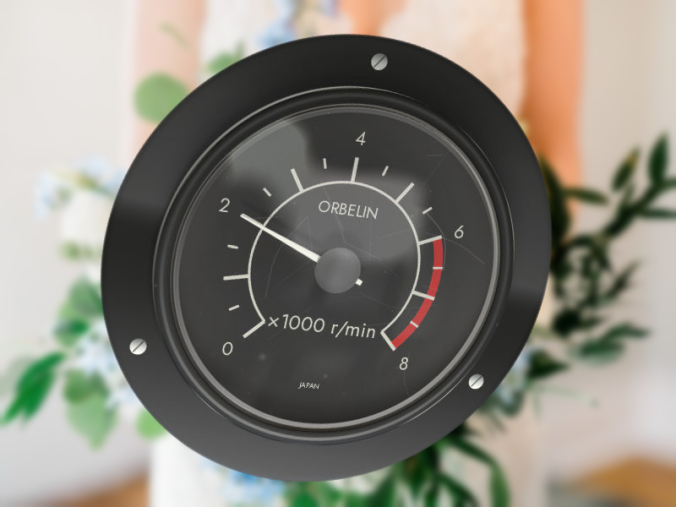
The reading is 2000 rpm
